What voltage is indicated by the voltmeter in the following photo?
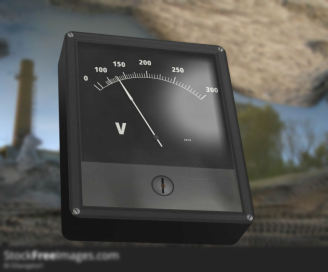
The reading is 125 V
